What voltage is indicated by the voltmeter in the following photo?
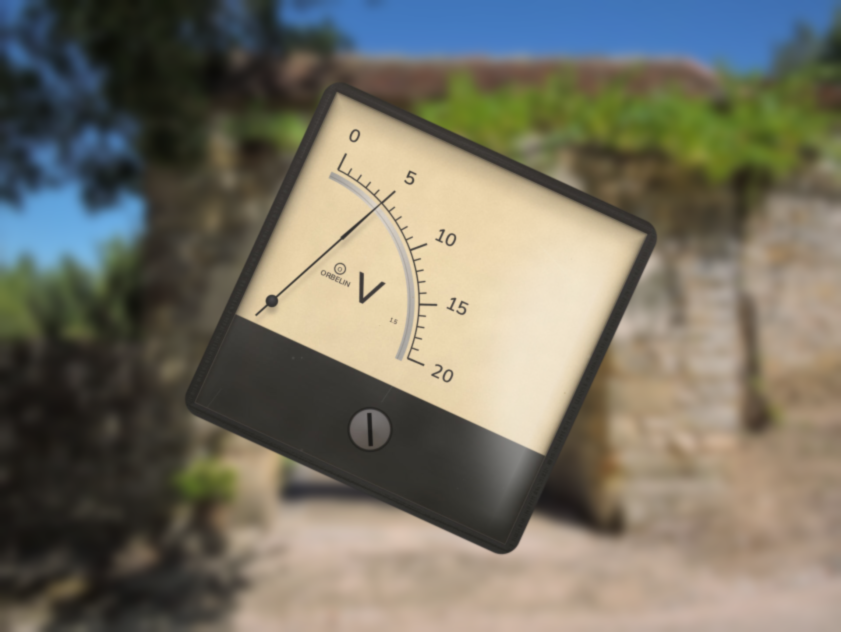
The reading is 5 V
